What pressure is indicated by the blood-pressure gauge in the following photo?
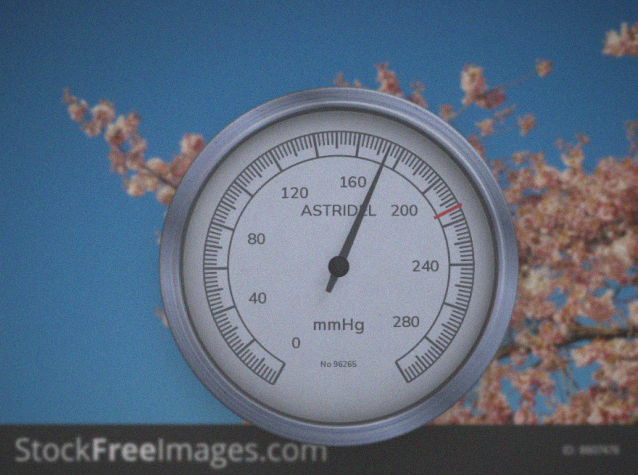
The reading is 174 mmHg
